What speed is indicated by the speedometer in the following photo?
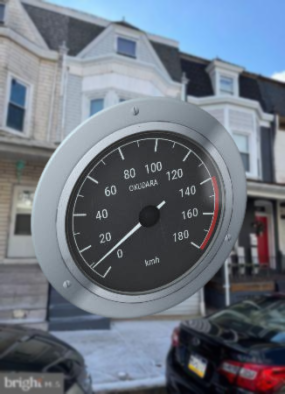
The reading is 10 km/h
